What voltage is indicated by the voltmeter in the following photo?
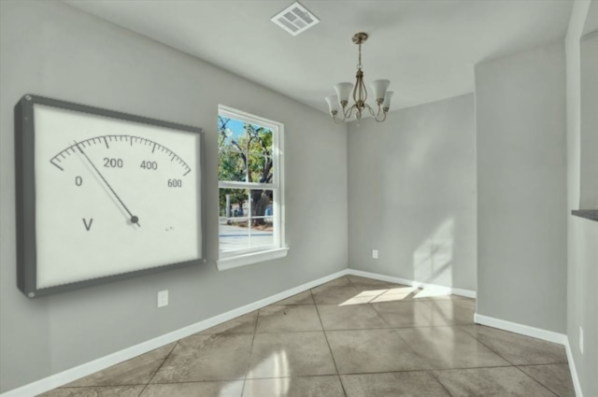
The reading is 100 V
